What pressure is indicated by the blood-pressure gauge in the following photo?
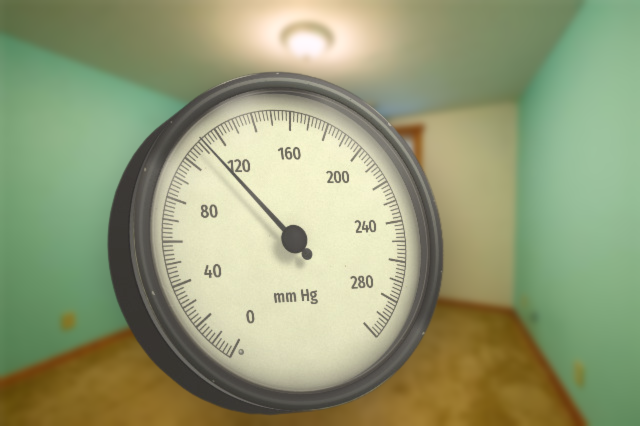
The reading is 110 mmHg
